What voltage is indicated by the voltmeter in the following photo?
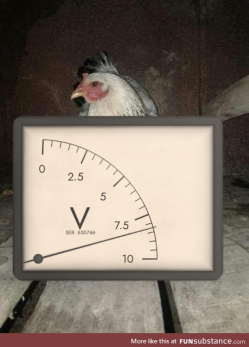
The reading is 8.25 V
